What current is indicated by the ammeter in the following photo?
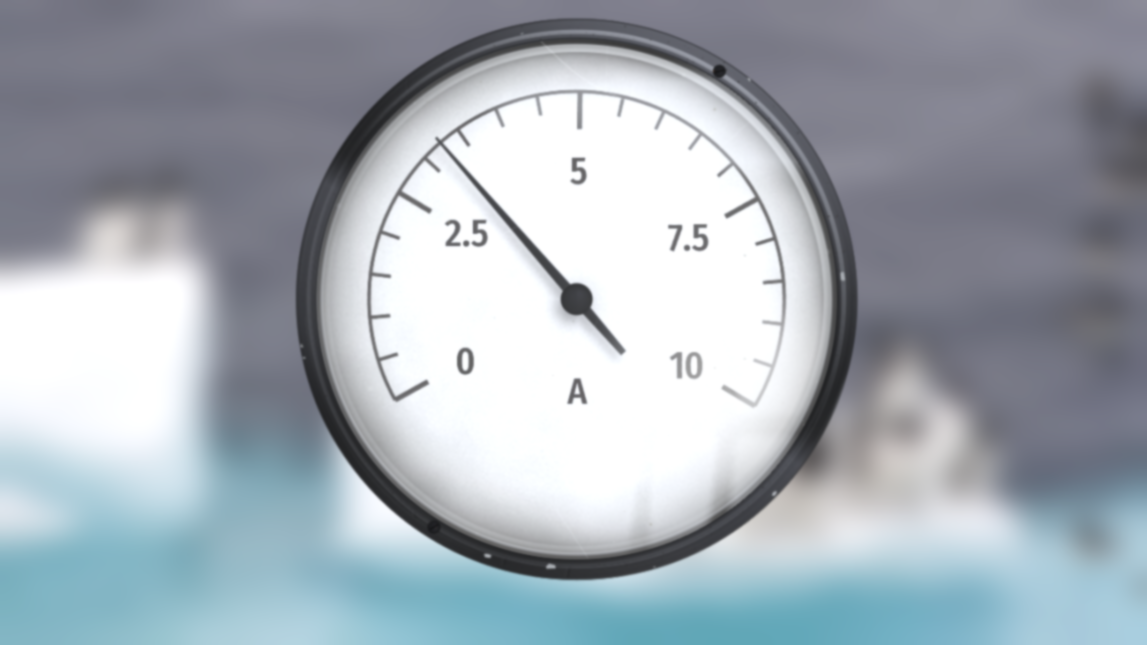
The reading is 3.25 A
